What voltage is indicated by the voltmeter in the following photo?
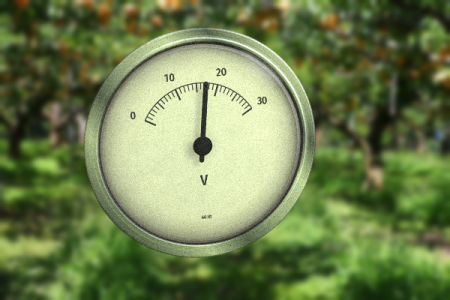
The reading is 17 V
